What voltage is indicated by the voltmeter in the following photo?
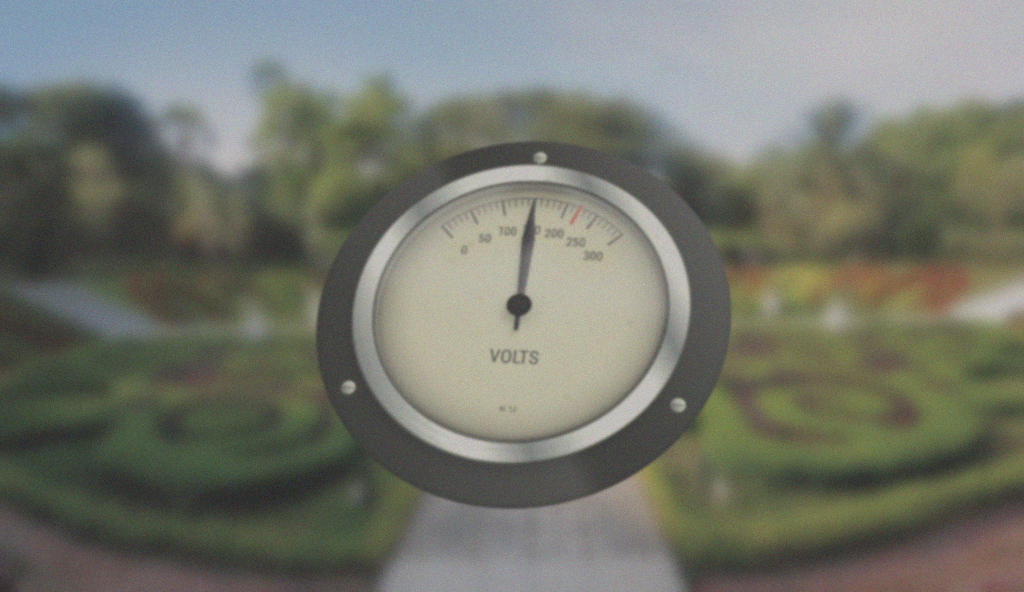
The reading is 150 V
